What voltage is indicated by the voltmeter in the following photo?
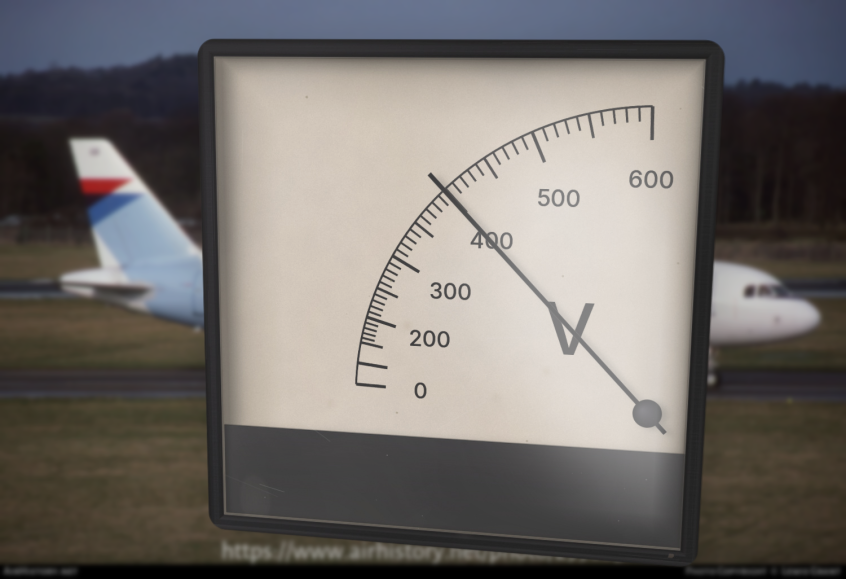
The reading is 400 V
